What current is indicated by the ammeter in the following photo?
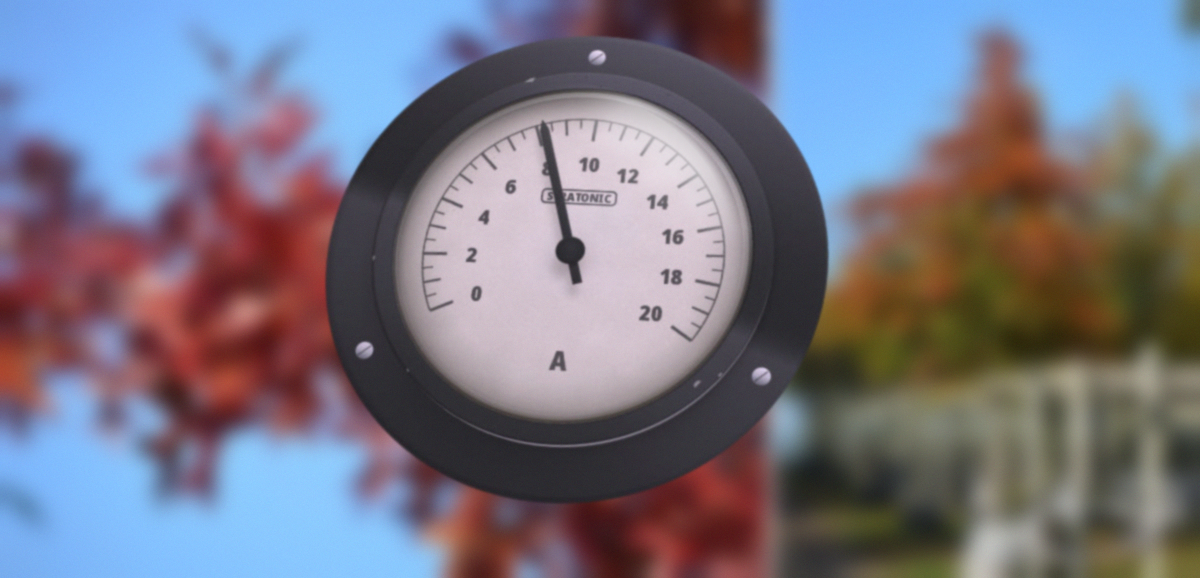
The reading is 8.25 A
